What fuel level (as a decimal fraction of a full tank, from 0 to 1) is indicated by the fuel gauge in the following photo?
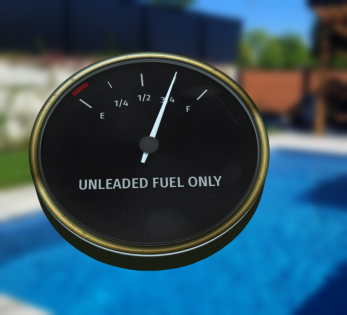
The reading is 0.75
